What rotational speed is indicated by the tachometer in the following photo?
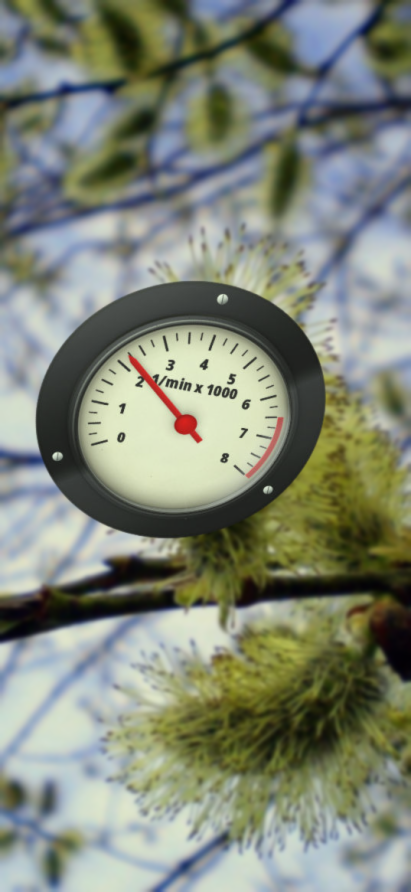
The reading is 2250 rpm
